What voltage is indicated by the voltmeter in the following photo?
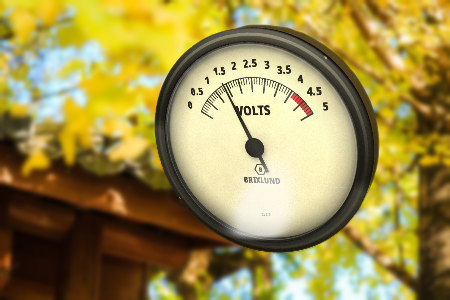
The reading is 1.5 V
